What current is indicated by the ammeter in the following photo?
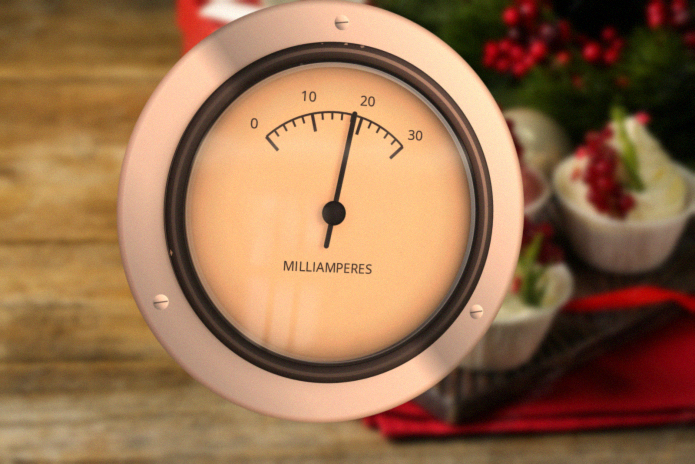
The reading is 18 mA
